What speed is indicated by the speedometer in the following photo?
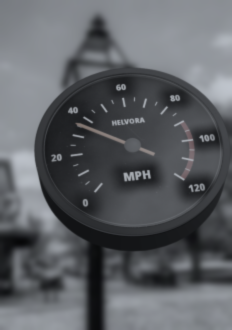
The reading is 35 mph
